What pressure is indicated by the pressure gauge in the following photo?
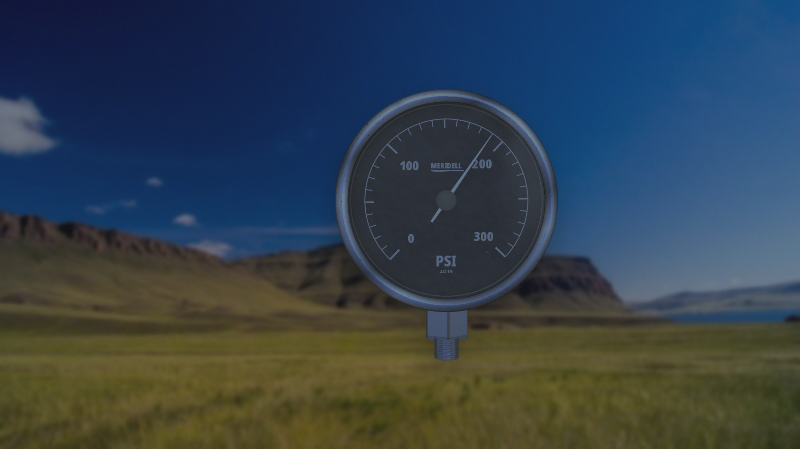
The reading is 190 psi
